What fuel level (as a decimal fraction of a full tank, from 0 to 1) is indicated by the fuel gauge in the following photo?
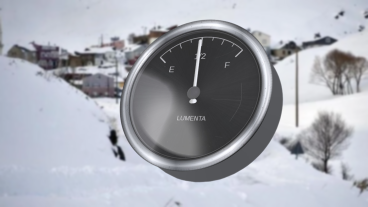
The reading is 0.5
